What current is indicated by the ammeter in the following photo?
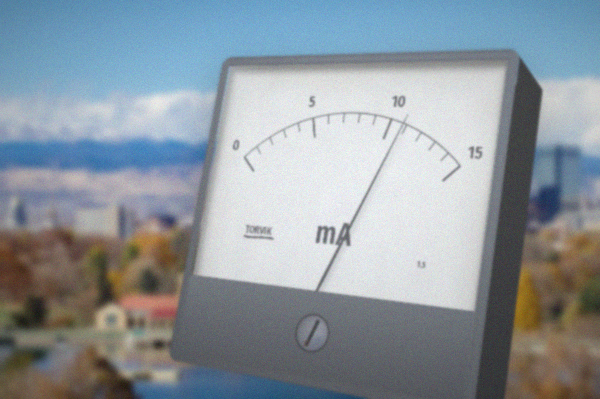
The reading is 11 mA
